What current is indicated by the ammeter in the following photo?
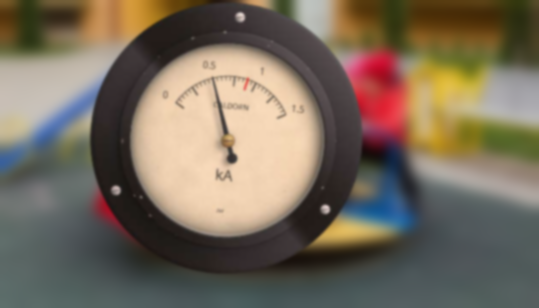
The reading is 0.5 kA
